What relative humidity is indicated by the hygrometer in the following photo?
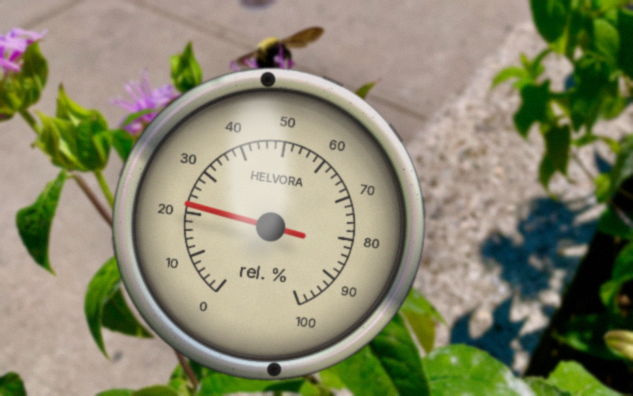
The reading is 22 %
